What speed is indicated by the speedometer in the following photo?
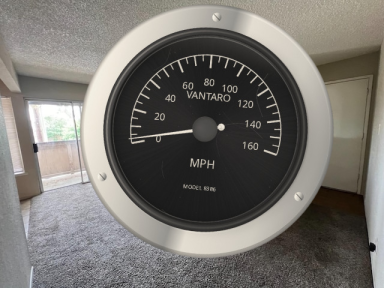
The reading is 2.5 mph
